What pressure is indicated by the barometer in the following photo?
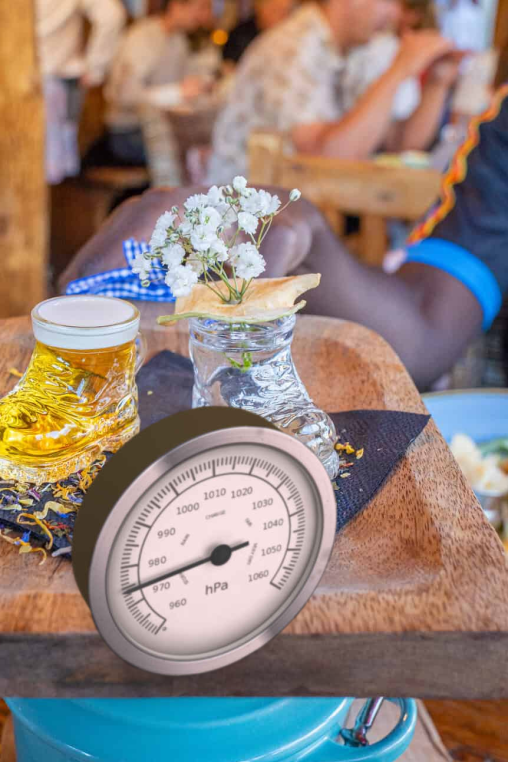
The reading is 975 hPa
